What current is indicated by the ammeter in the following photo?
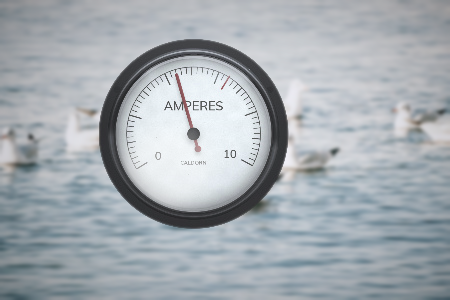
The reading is 4.4 A
